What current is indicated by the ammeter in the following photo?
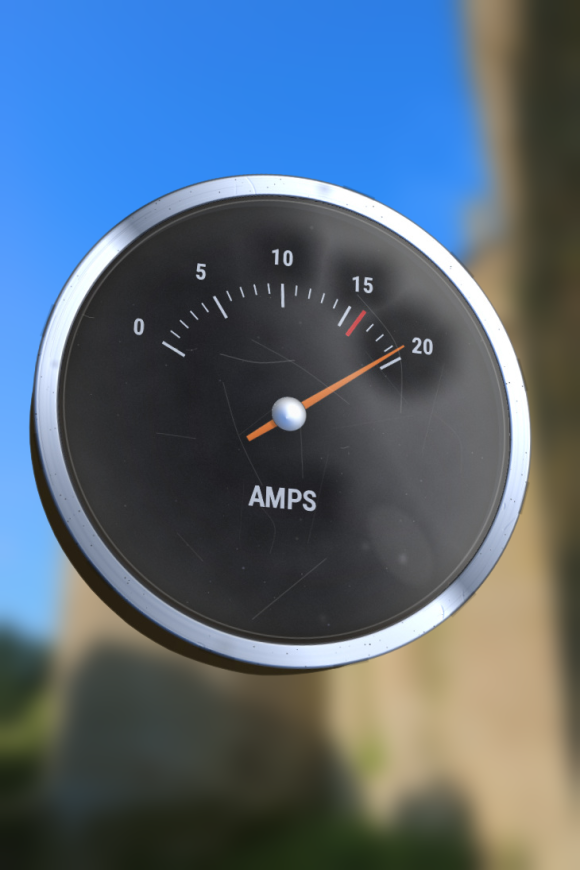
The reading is 19.5 A
